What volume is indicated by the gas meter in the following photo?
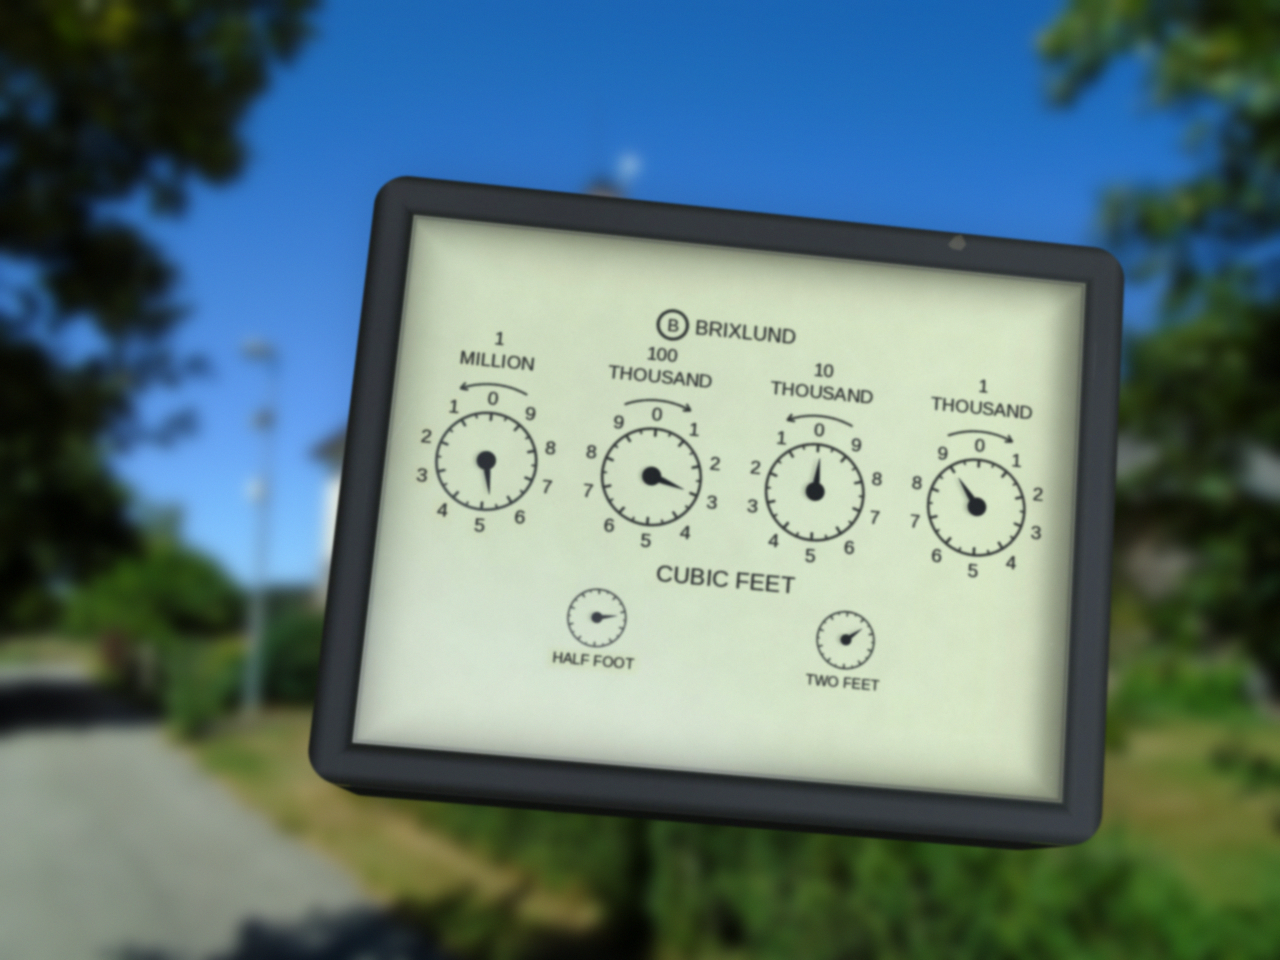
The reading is 529900 ft³
